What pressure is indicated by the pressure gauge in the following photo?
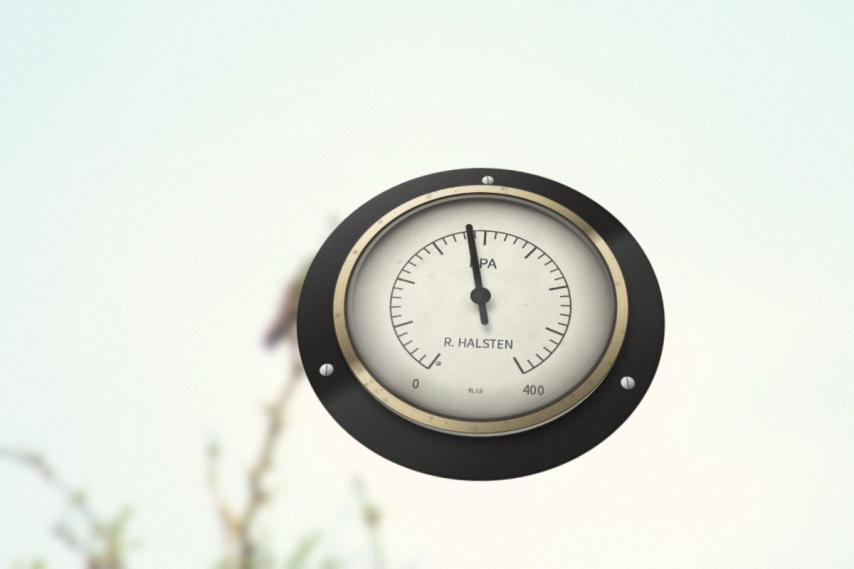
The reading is 185 kPa
